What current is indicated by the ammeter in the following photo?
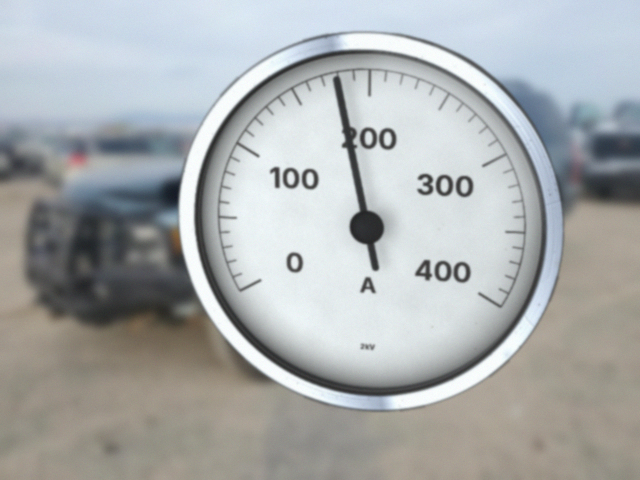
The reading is 180 A
